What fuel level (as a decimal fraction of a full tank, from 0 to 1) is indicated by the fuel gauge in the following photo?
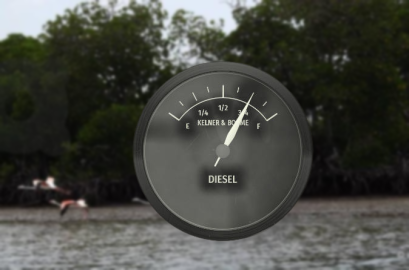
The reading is 0.75
